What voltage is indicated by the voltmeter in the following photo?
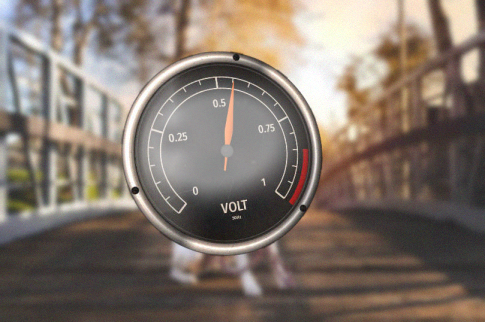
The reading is 0.55 V
